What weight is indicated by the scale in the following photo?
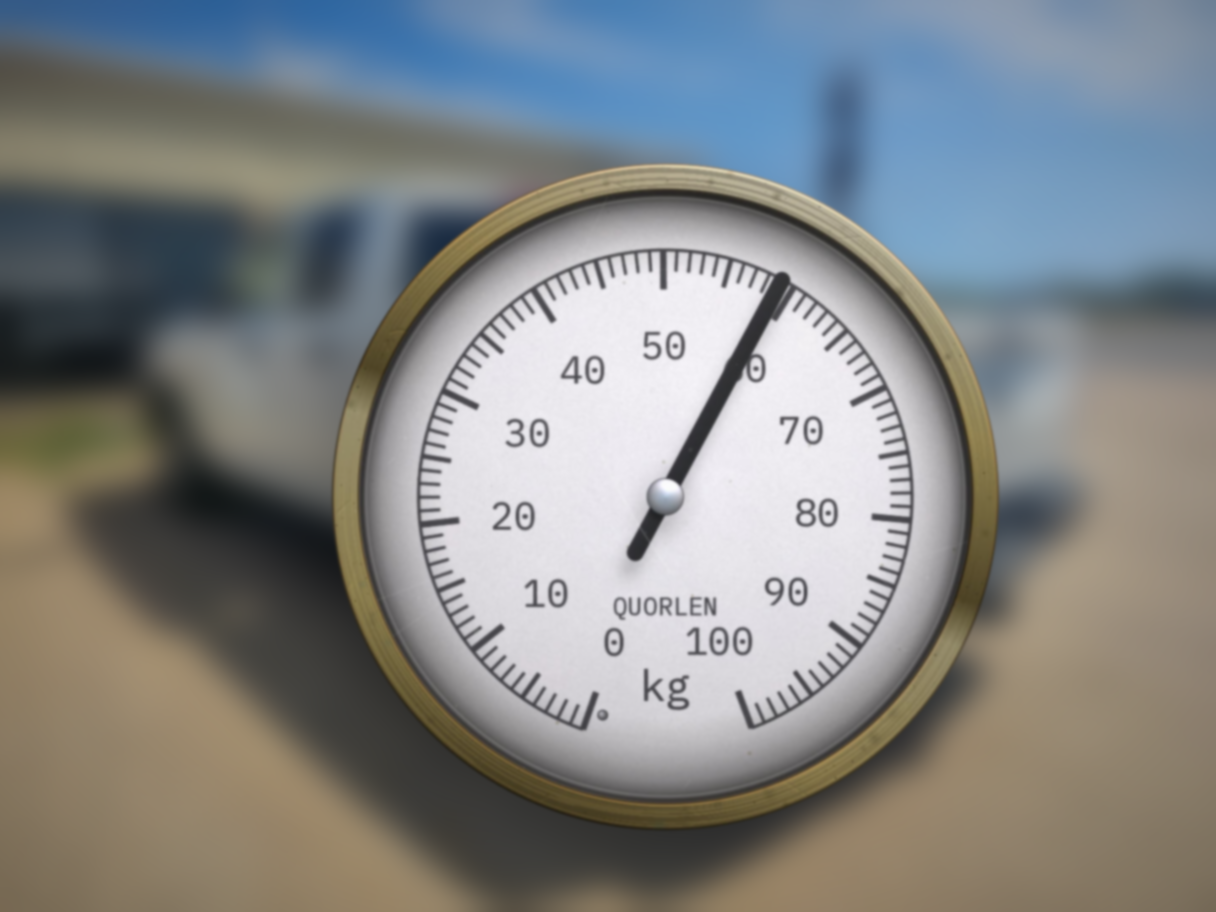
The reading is 59 kg
